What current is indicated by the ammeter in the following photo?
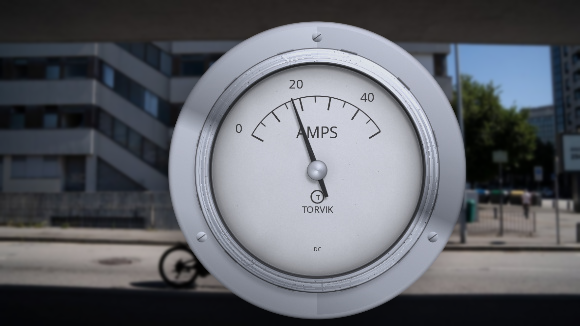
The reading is 17.5 A
